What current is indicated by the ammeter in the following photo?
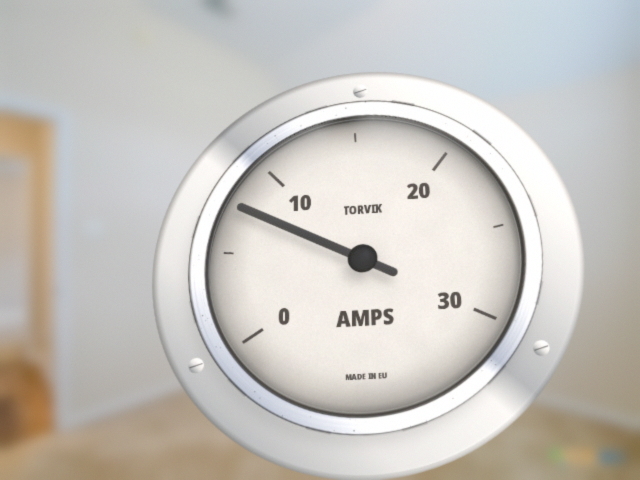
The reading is 7.5 A
